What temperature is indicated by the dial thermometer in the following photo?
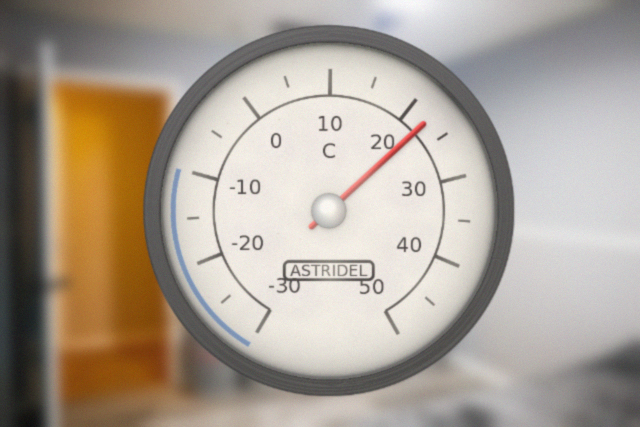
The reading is 22.5 °C
